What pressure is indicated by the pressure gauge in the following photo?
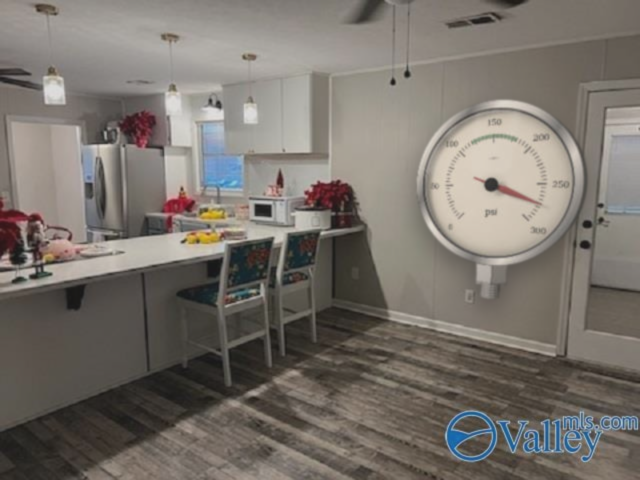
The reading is 275 psi
